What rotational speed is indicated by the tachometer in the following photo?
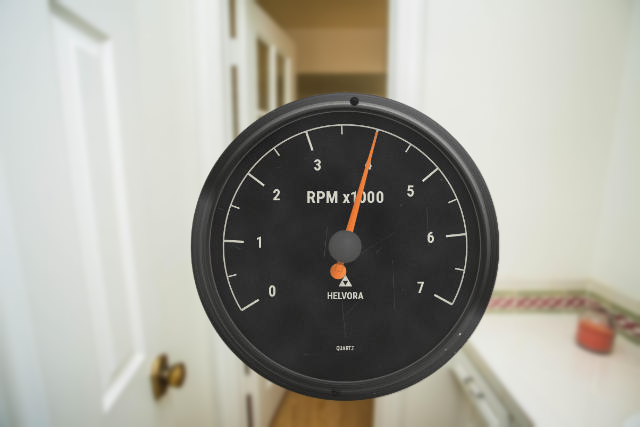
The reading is 4000 rpm
